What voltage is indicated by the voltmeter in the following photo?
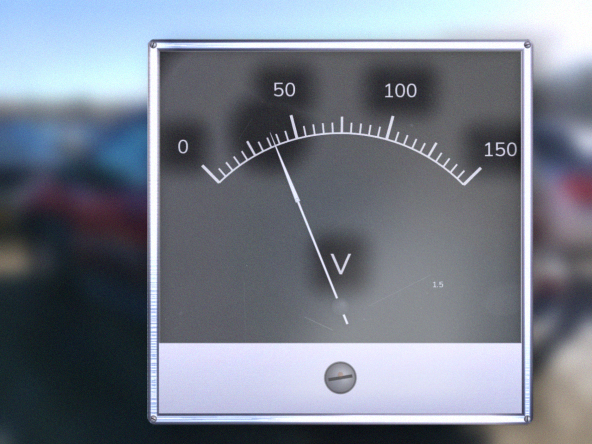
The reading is 37.5 V
